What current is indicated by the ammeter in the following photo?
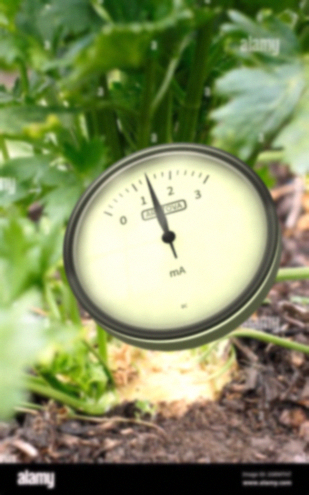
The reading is 1.4 mA
